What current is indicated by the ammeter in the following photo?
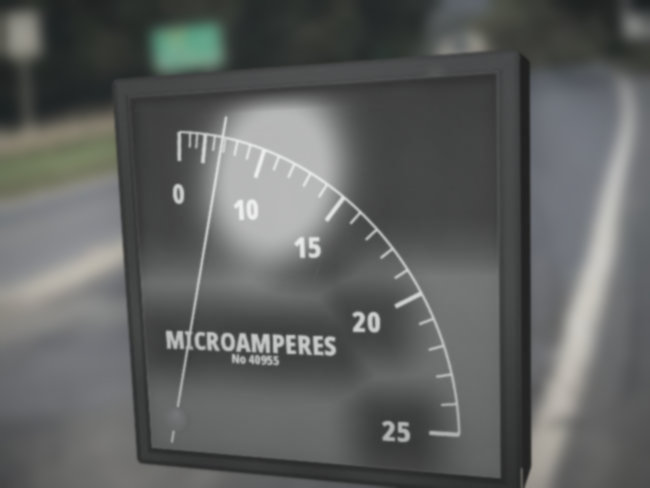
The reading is 7 µA
